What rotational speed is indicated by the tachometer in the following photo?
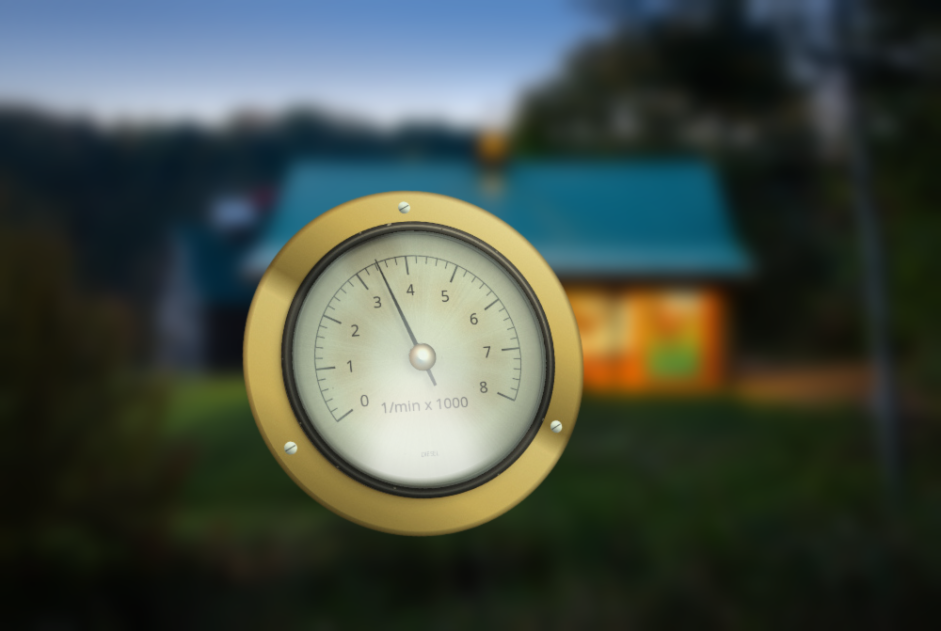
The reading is 3400 rpm
